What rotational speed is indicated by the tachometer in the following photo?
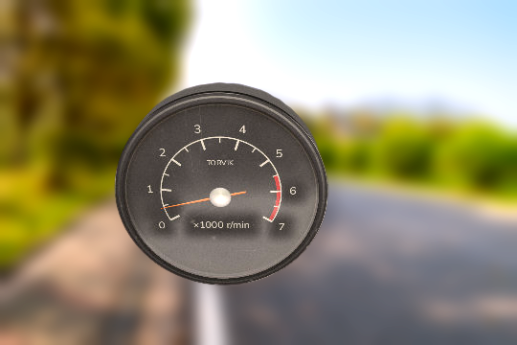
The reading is 500 rpm
